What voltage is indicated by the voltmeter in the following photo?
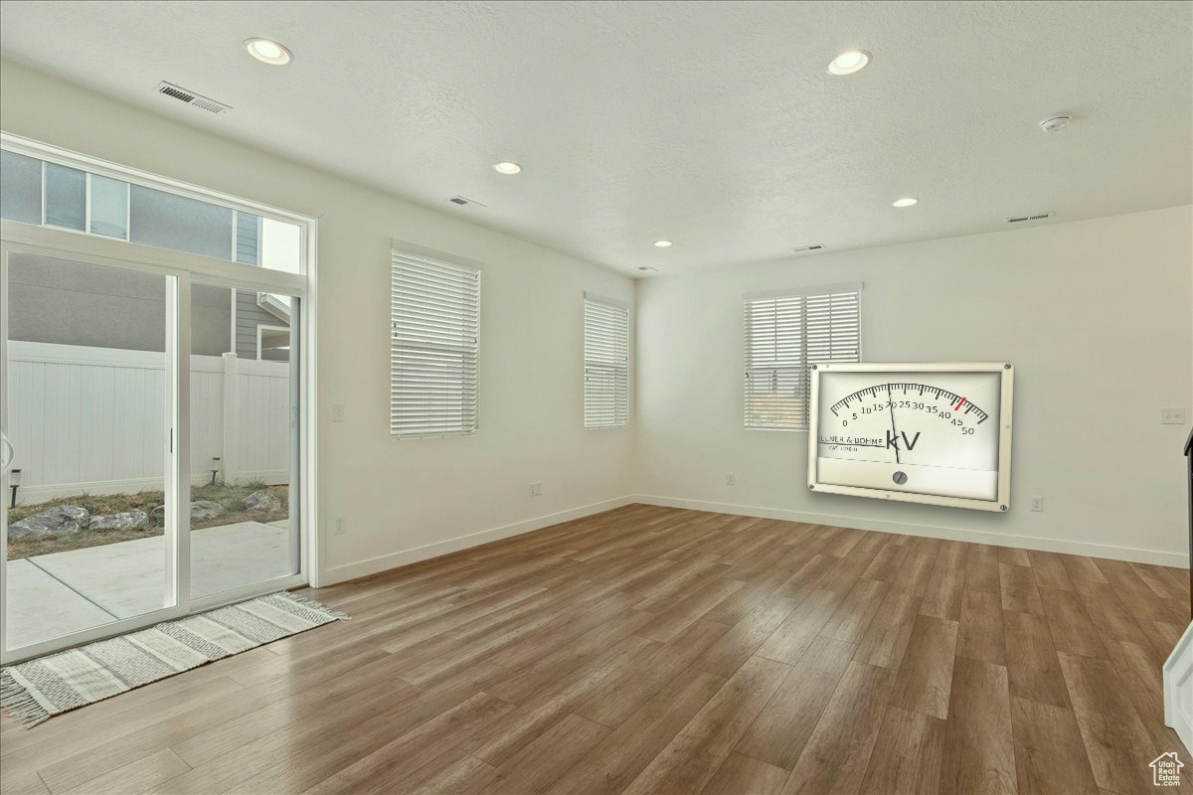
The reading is 20 kV
